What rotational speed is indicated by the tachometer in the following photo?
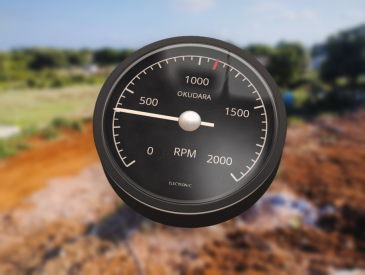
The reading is 350 rpm
